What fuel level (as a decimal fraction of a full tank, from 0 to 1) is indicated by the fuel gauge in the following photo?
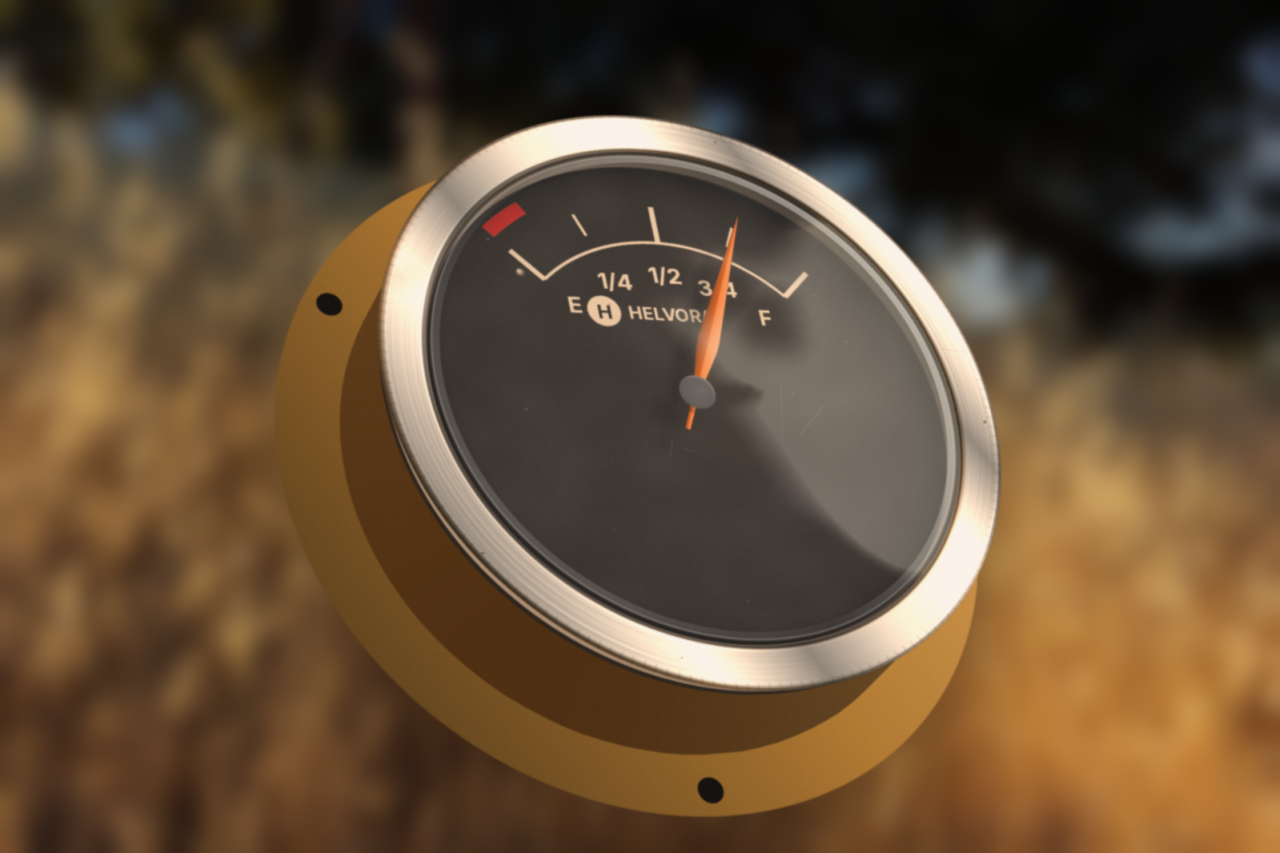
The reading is 0.75
